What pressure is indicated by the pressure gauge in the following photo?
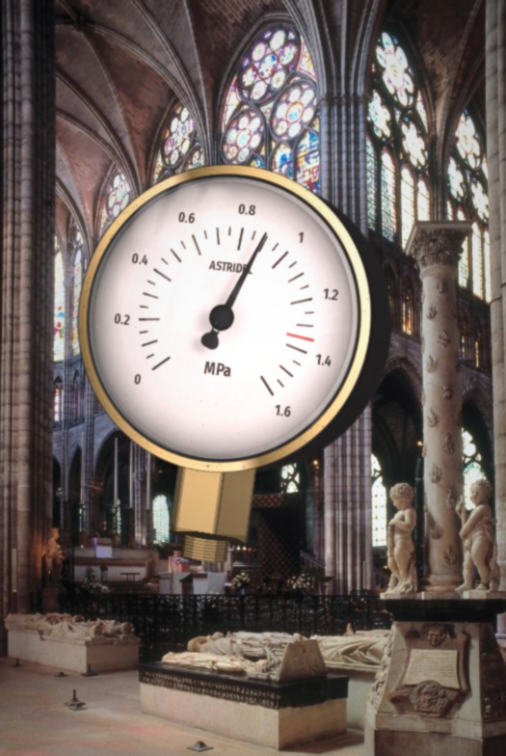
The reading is 0.9 MPa
